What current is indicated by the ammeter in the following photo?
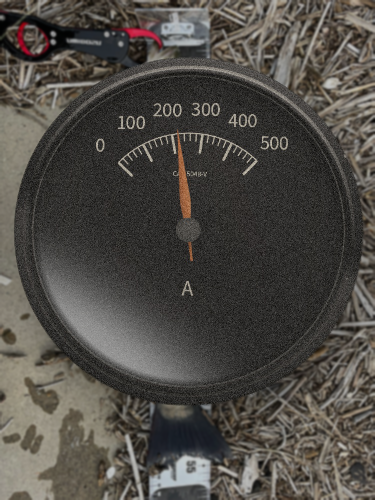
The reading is 220 A
